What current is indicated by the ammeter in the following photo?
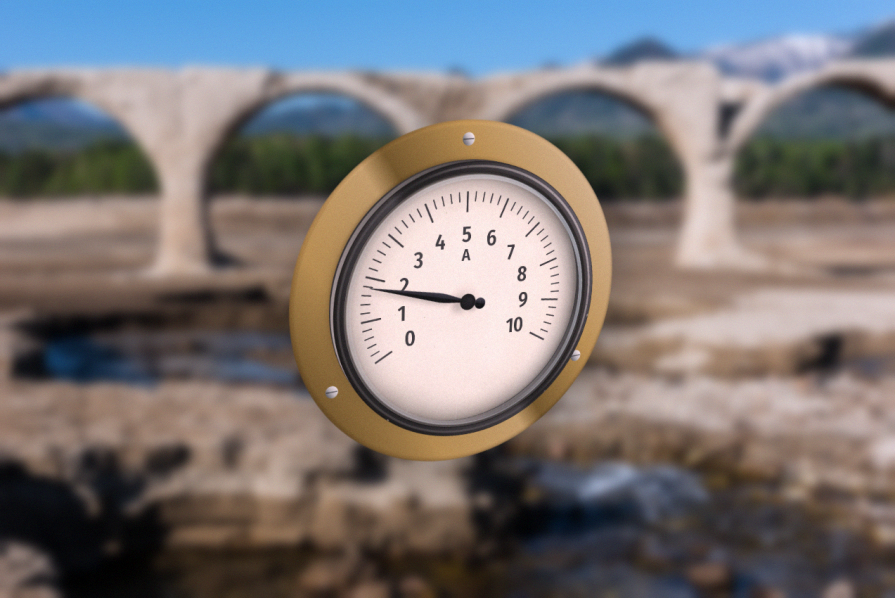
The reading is 1.8 A
